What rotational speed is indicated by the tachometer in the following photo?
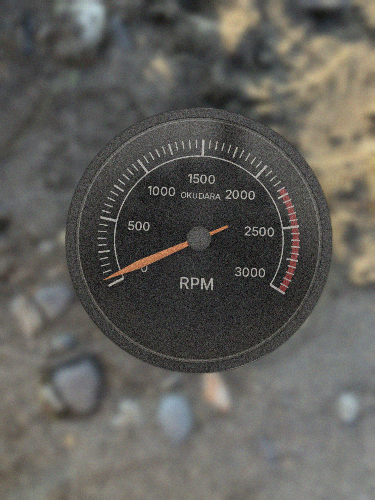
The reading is 50 rpm
